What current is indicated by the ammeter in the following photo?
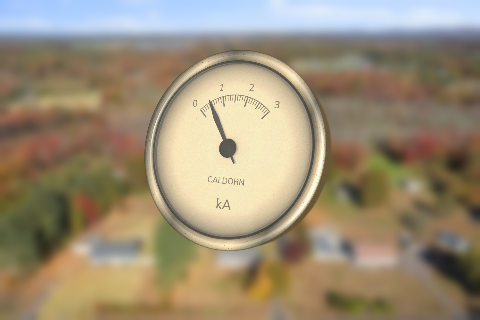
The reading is 0.5 kA
